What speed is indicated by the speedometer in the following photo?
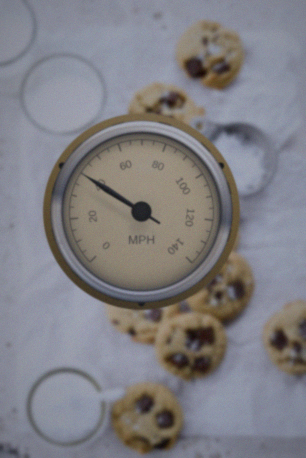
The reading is 40 mph
